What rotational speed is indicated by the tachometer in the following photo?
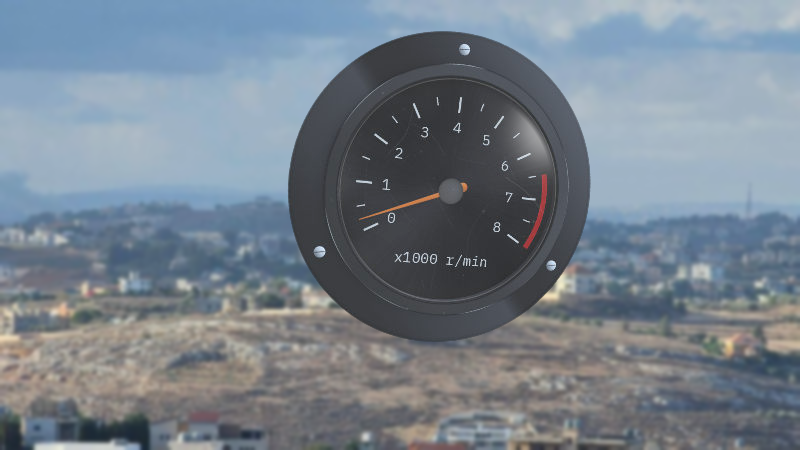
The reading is 250 rpm
